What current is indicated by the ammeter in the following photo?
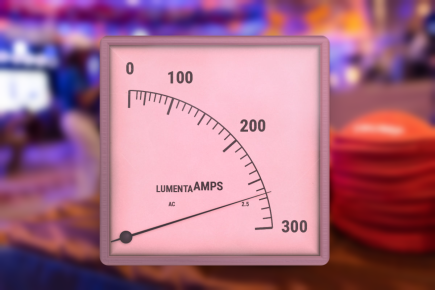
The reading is 265 A
